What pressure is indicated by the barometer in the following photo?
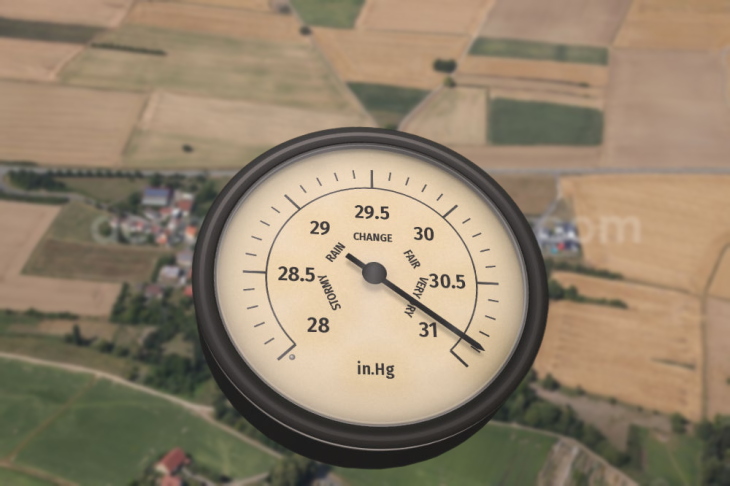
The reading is 30.9 inHg
